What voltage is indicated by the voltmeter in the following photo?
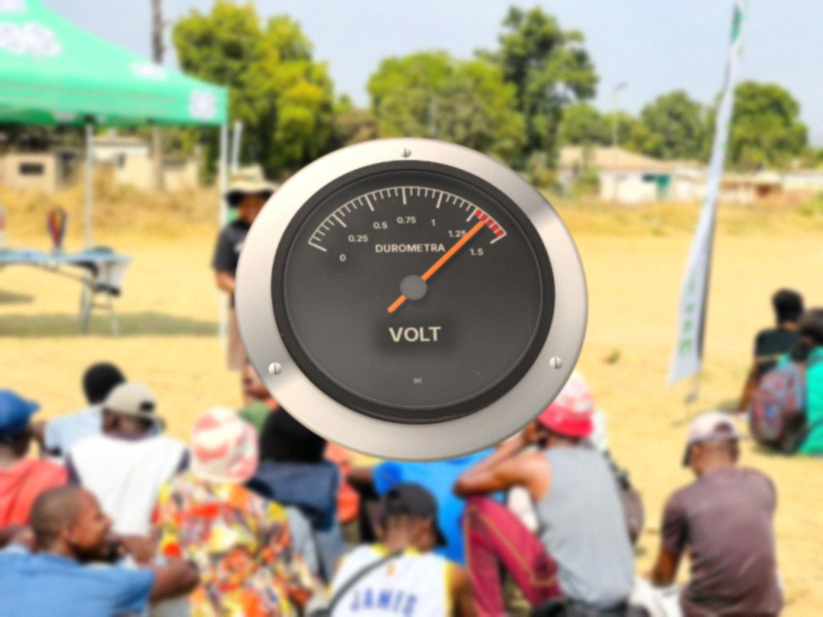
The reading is 1.35 V
